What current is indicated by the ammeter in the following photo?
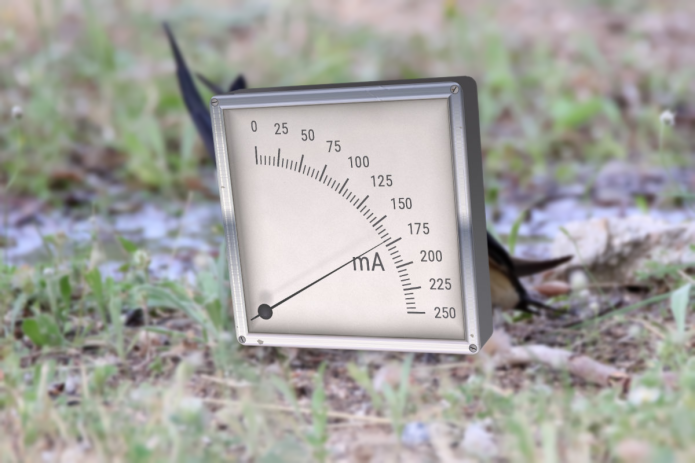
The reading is 170 mA
